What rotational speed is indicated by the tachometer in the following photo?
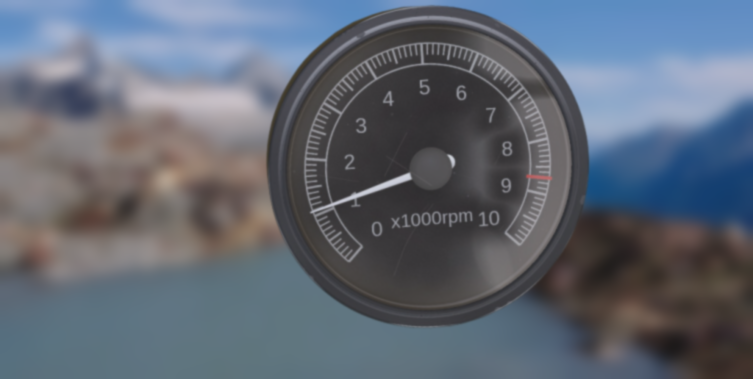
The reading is 1100 rpm
